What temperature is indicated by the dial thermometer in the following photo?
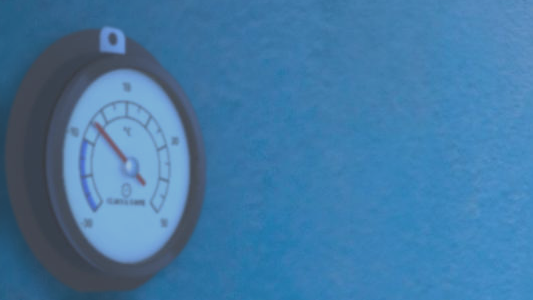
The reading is -5 °C
